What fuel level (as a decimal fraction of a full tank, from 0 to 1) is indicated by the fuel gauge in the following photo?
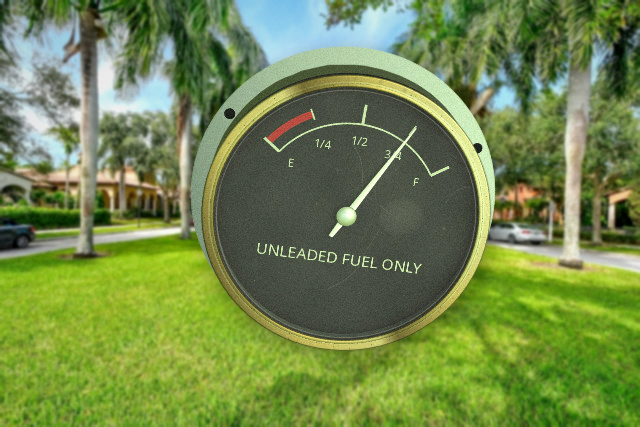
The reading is 0.75
